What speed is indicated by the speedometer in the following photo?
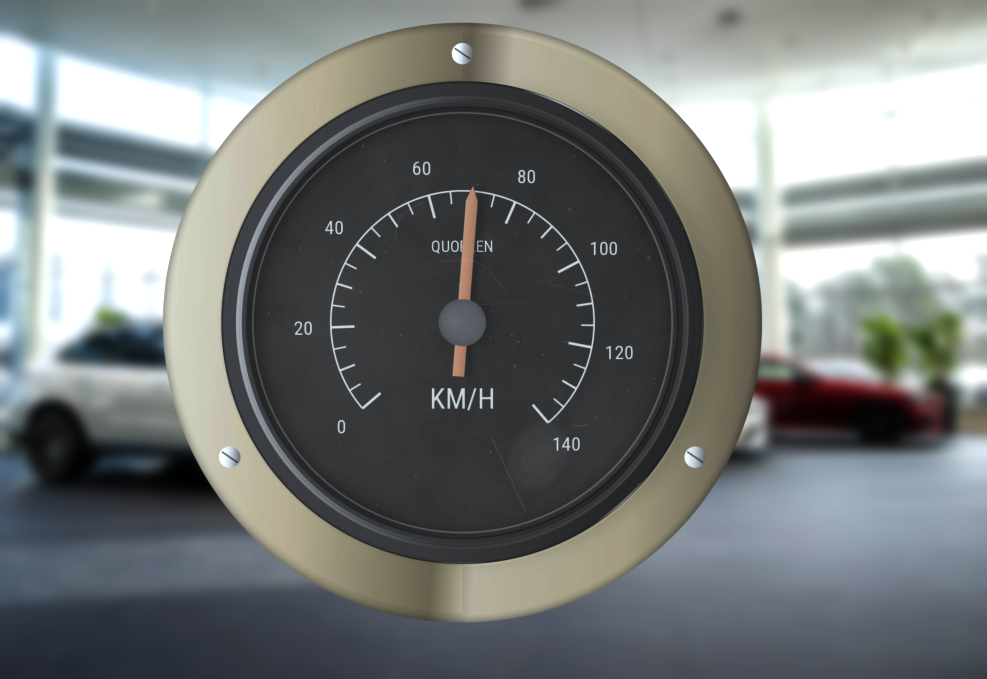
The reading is 70 km/h
